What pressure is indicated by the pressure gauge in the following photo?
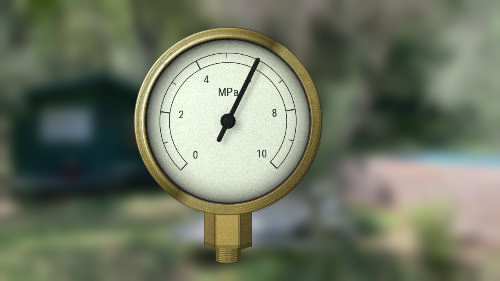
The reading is 6 MPa
